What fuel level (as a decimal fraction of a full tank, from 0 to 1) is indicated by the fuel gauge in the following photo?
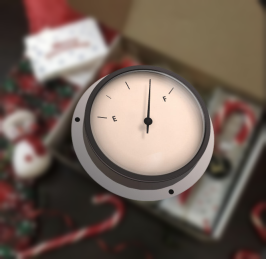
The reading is 0.75
